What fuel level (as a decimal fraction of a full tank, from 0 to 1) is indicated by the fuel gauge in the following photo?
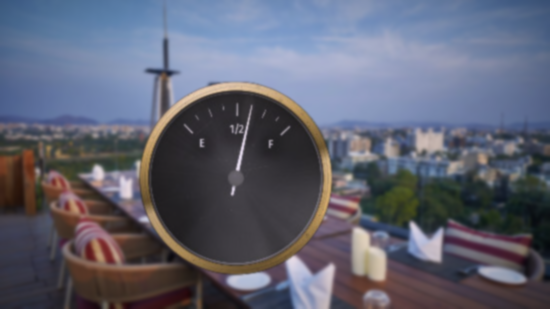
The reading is 0.625
